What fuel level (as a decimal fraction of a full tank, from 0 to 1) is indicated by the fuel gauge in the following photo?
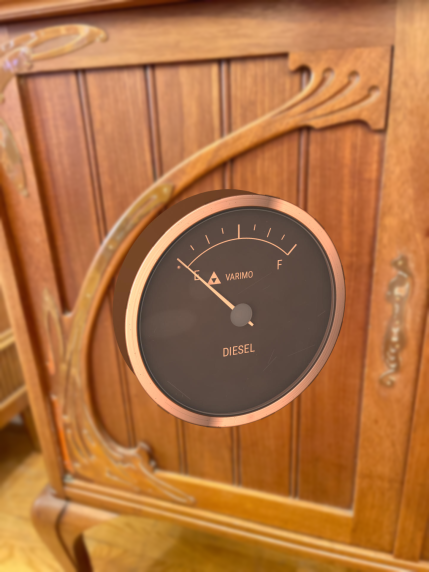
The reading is 0
